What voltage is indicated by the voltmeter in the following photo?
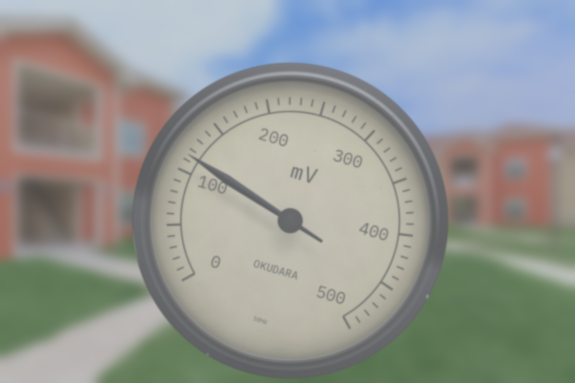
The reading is 115 mV
